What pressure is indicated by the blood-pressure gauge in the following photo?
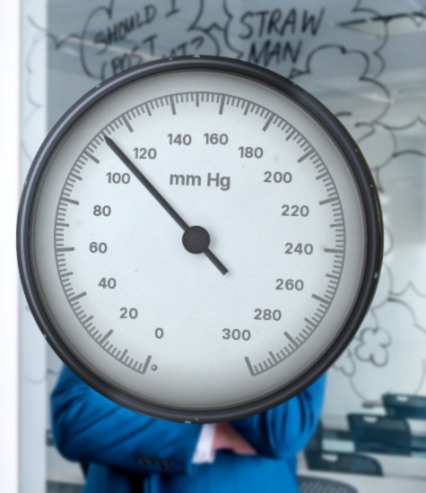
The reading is 110 mmHg
